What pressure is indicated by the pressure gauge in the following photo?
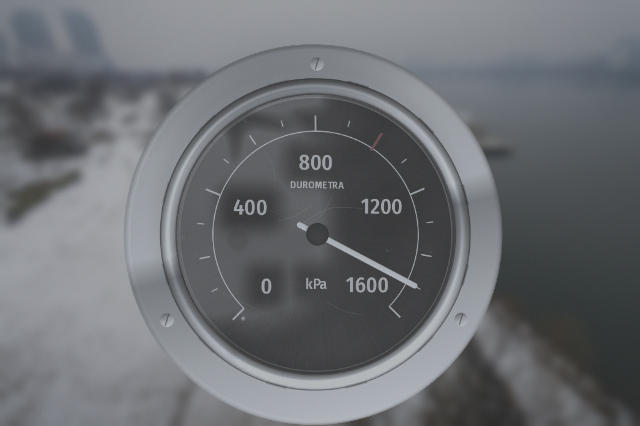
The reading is 1500 kPa
